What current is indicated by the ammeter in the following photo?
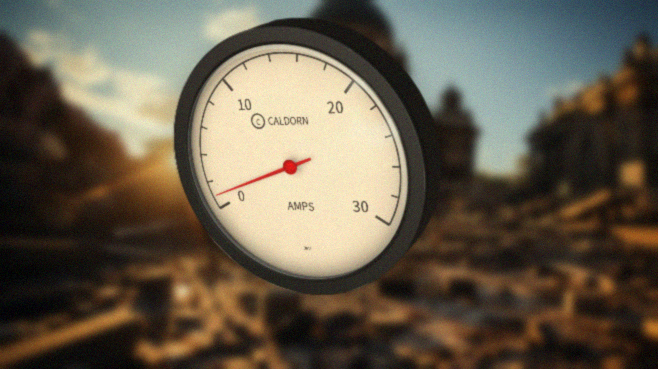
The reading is 1 A
